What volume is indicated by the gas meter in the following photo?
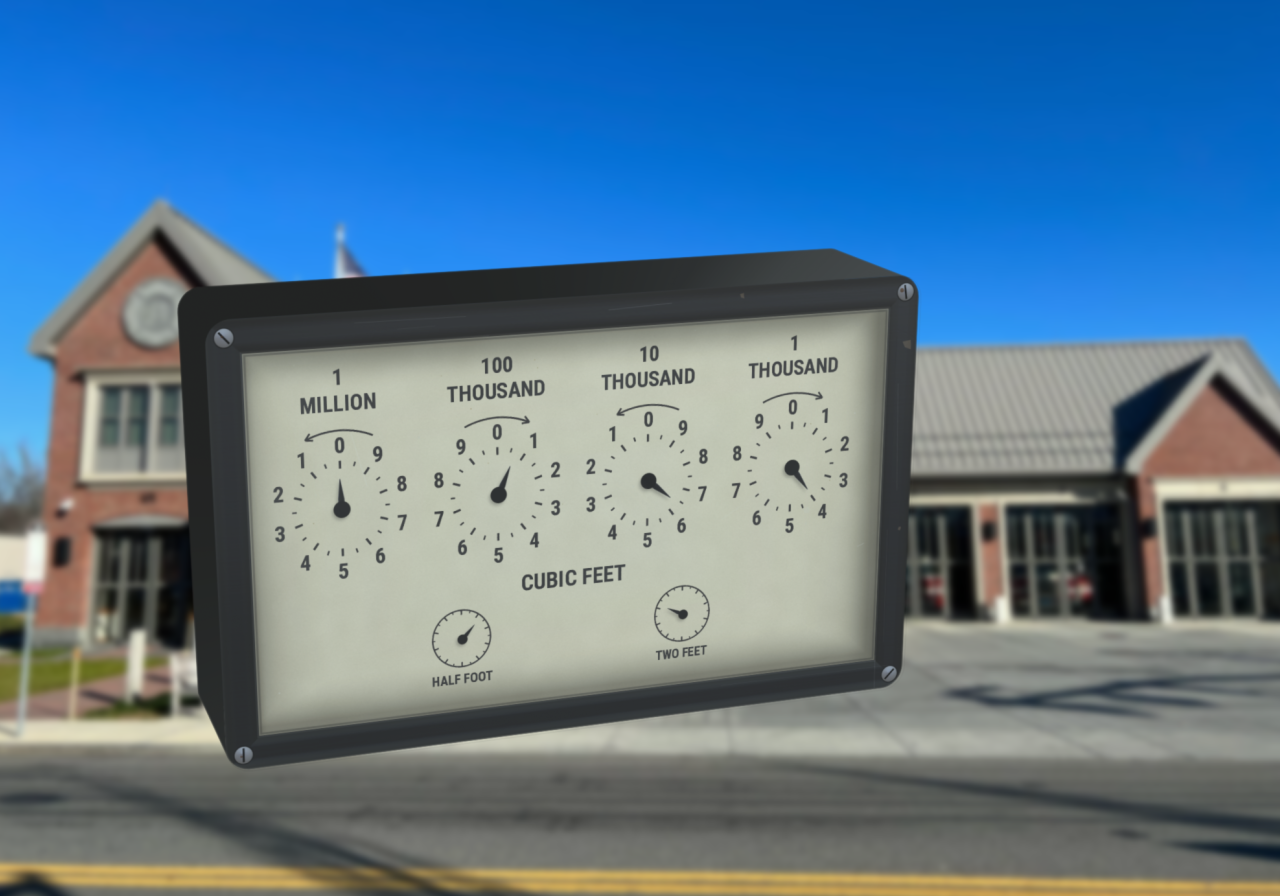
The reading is 6400 ft³
